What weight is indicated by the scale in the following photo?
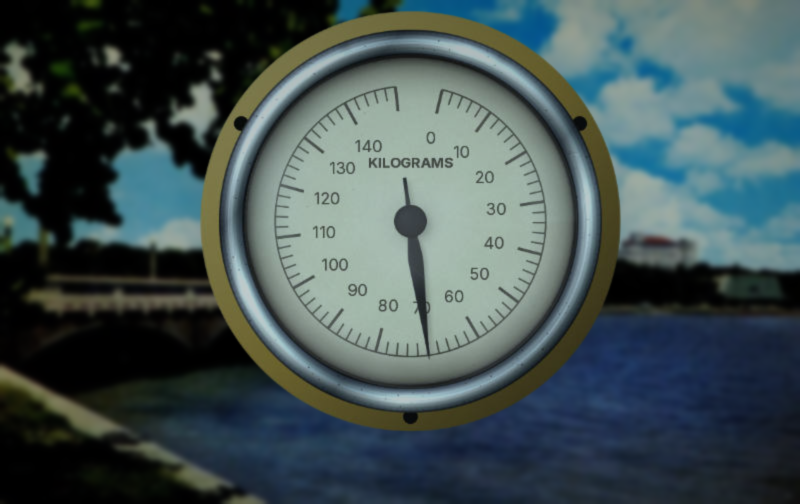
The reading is 70 kg
